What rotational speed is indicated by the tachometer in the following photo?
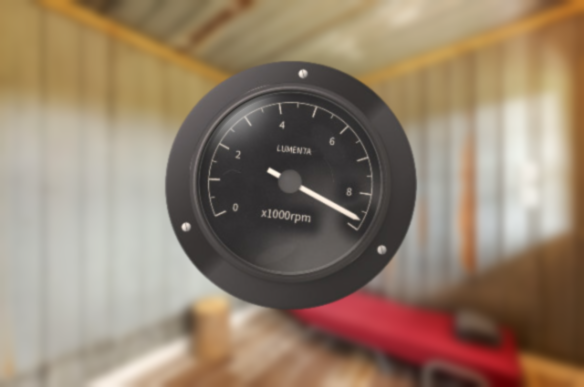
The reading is 8750 rpm
